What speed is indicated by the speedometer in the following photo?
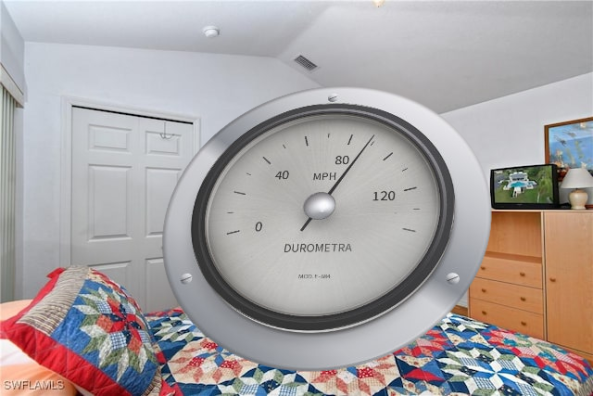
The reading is 90 mph
